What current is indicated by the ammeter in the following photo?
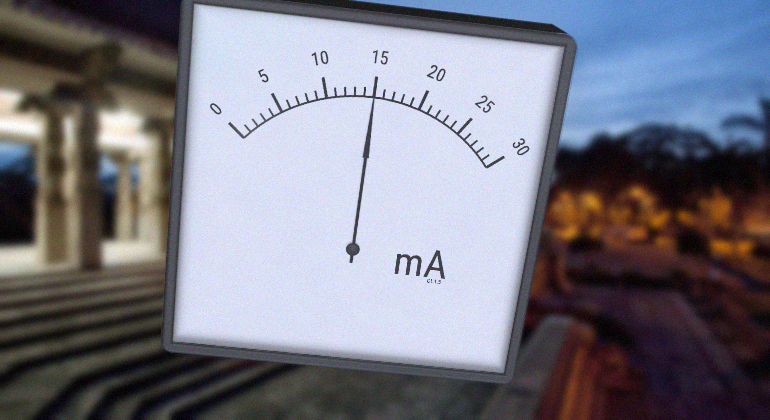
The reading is 15 mA
